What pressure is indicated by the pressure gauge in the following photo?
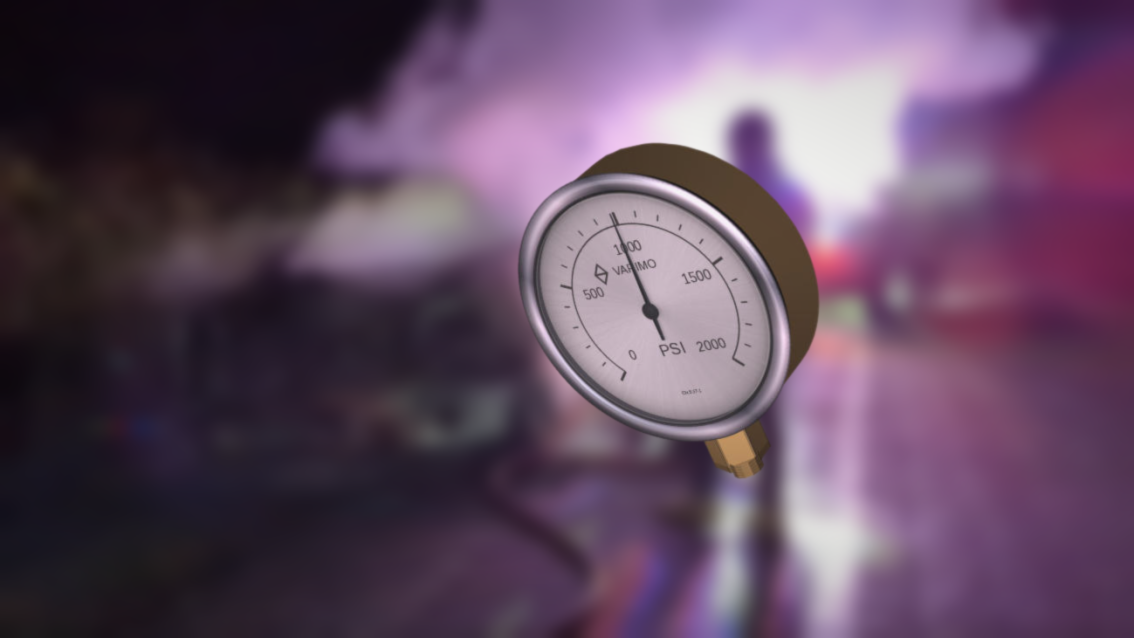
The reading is 1000 psi
